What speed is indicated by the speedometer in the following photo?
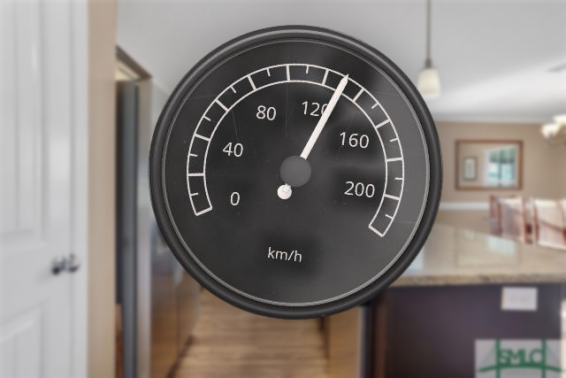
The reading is 130 km/h
